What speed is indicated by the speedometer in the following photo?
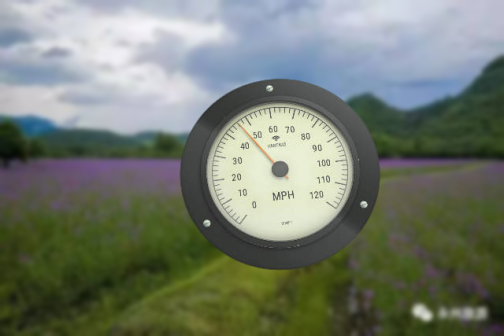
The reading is 46 mph
